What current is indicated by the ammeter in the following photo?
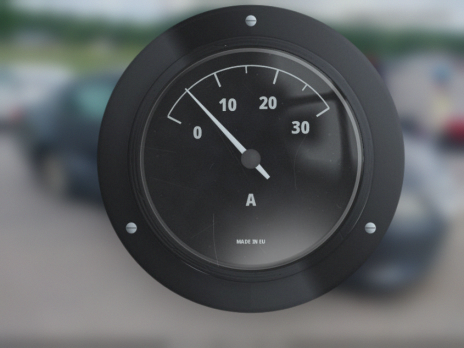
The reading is 5 A
